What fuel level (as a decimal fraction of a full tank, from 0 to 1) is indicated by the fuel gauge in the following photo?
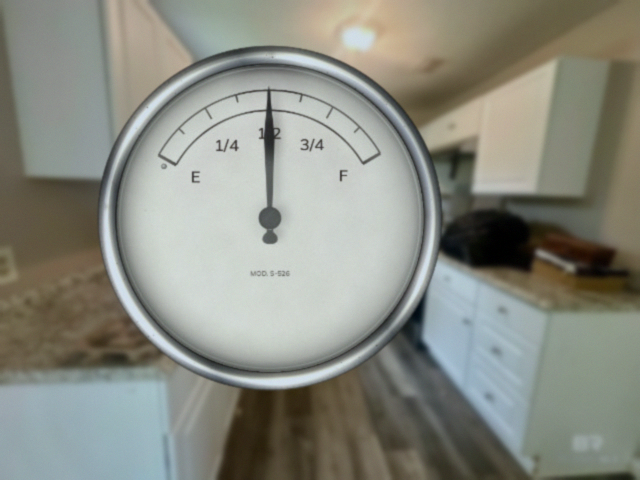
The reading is 0.5
